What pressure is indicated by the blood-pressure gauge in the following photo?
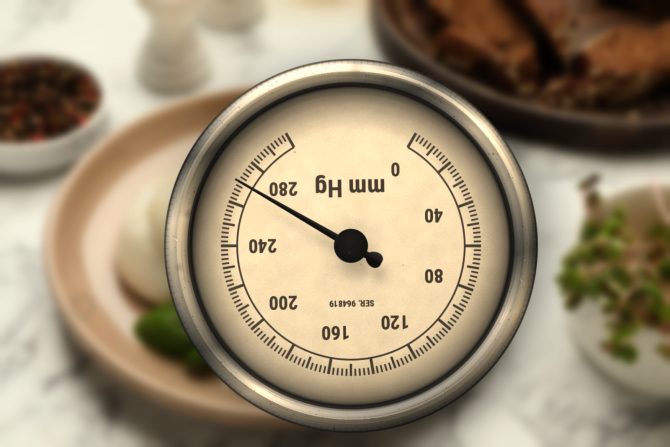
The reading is 270 mmHg
